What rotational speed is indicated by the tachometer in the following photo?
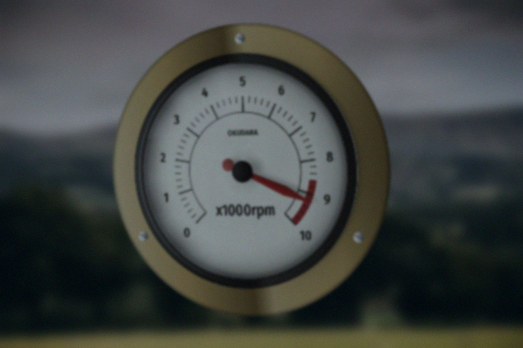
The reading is 9200 rpm
